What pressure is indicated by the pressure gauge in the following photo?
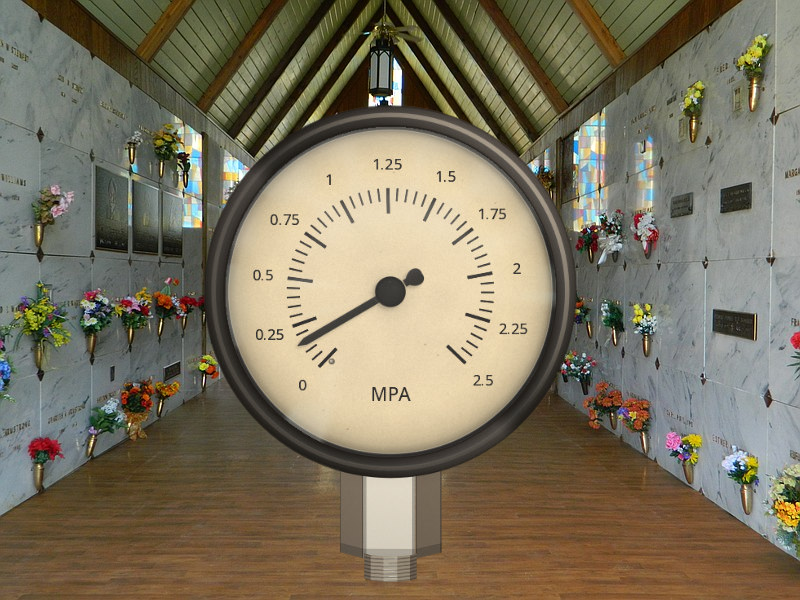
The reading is 0.15 MPa
